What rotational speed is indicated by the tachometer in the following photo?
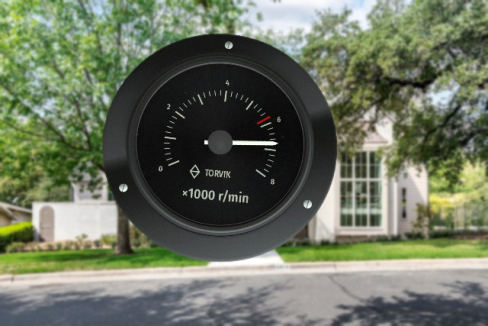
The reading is 6800 rpm
